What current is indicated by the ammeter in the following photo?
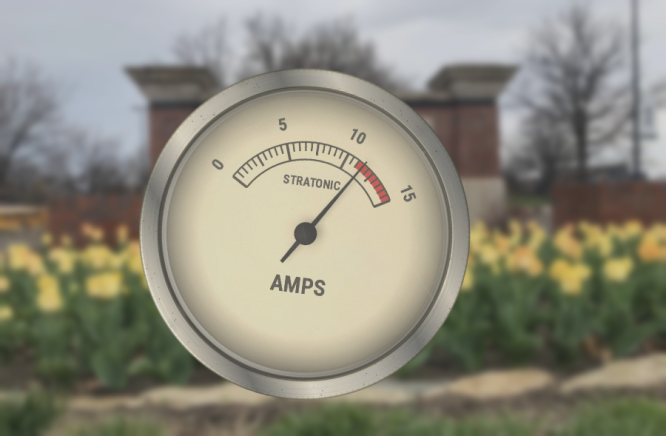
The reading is 11.5 A
